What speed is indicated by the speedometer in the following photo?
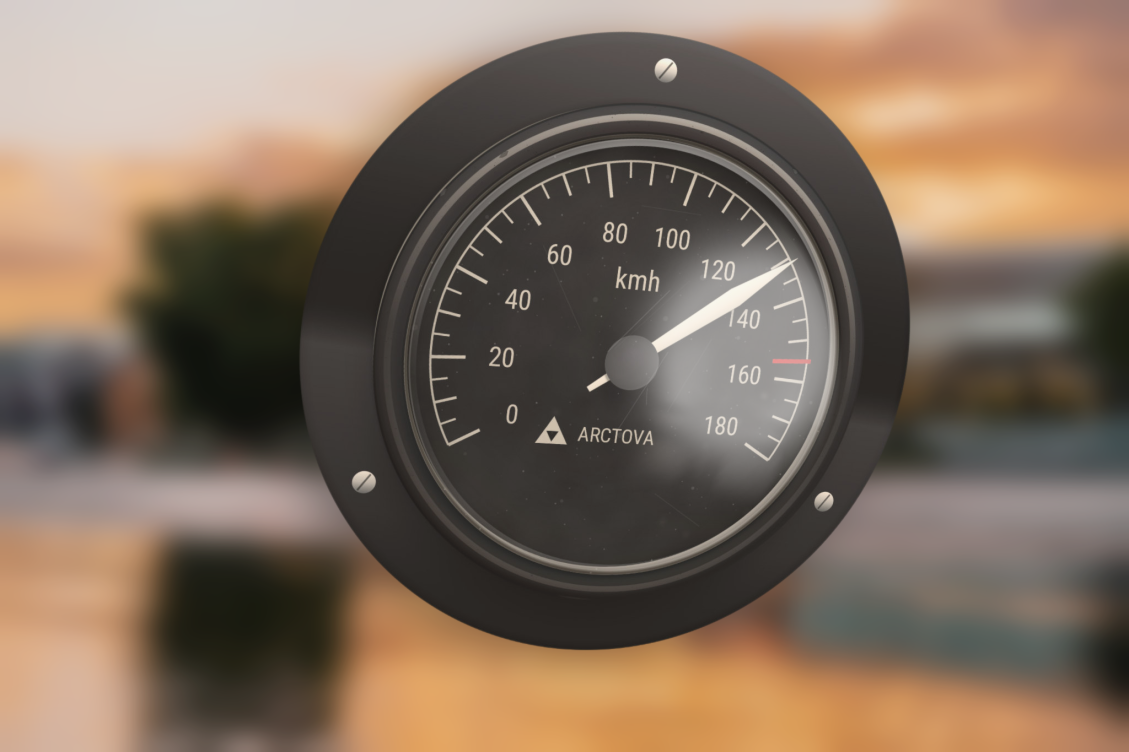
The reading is 130 km/h
